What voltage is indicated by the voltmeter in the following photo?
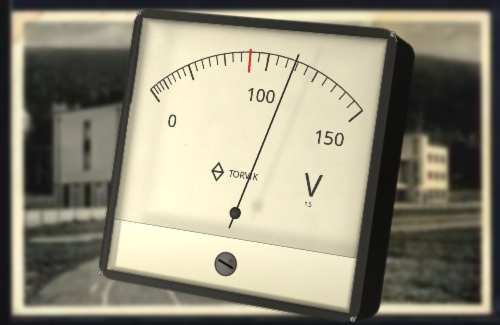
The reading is 115 V
